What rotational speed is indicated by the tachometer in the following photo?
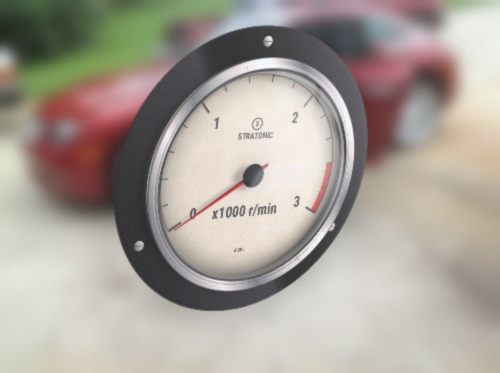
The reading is 0 rpm
